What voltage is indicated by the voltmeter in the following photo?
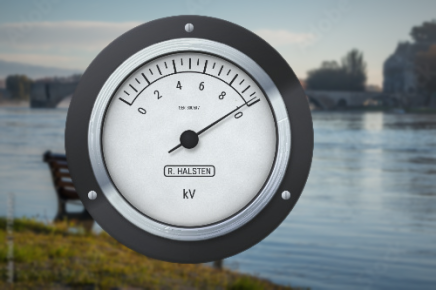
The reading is 9.75 kV
